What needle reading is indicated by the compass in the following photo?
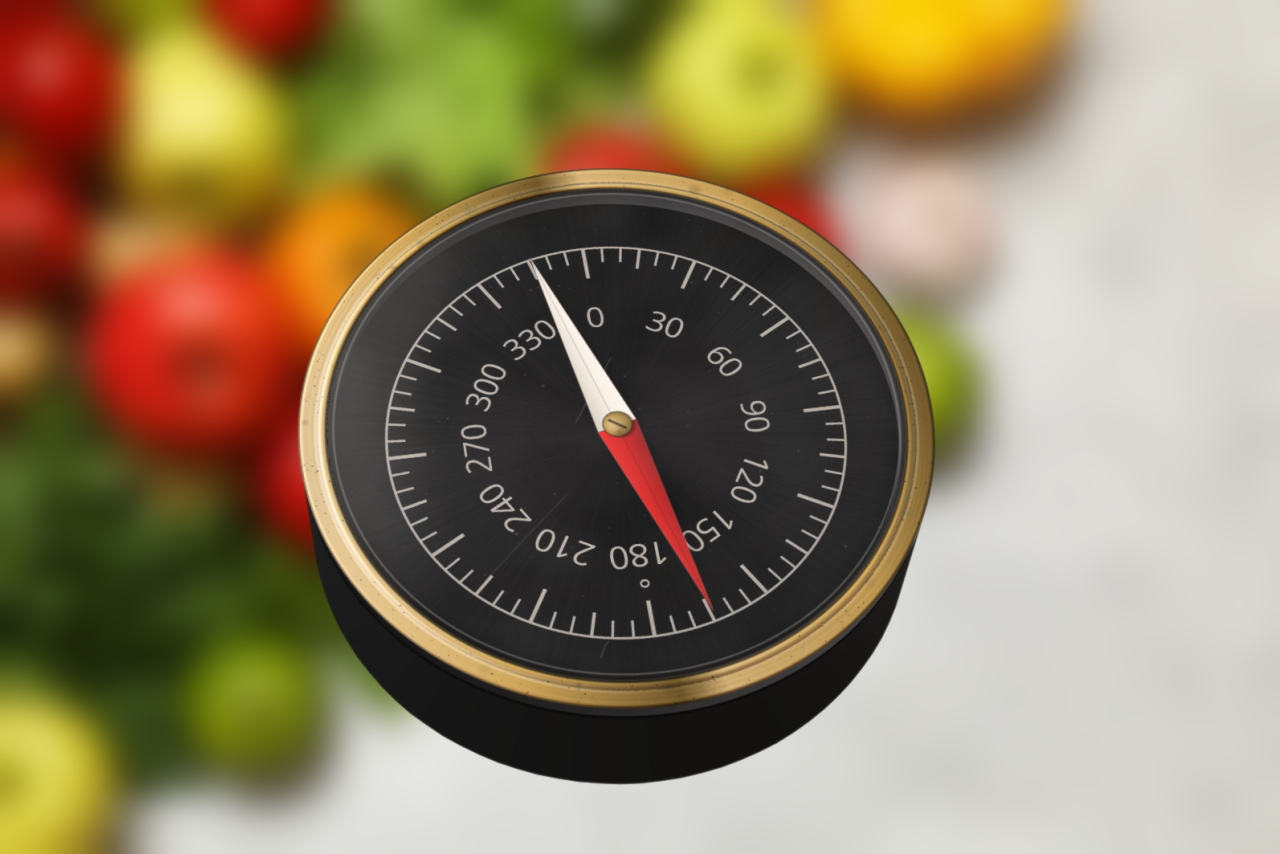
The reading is 165 °
